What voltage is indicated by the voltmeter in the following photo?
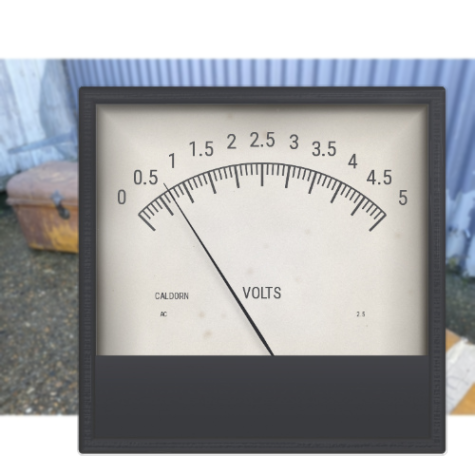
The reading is 0.7 V
